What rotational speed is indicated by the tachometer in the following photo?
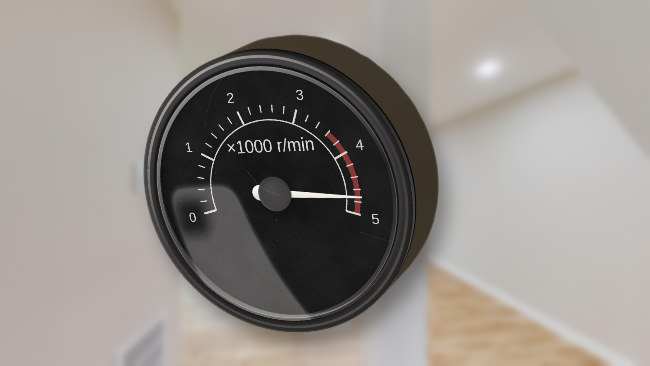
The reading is 4700 rpm
